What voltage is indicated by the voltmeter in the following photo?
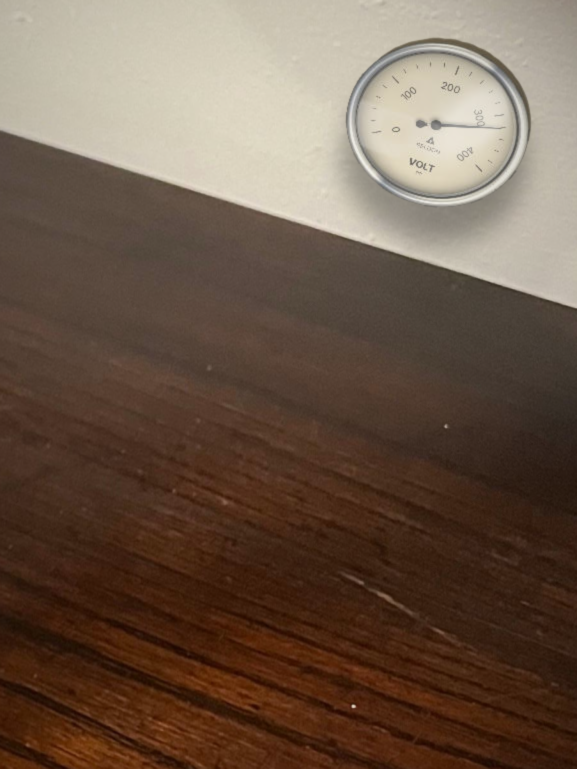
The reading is 320 V
